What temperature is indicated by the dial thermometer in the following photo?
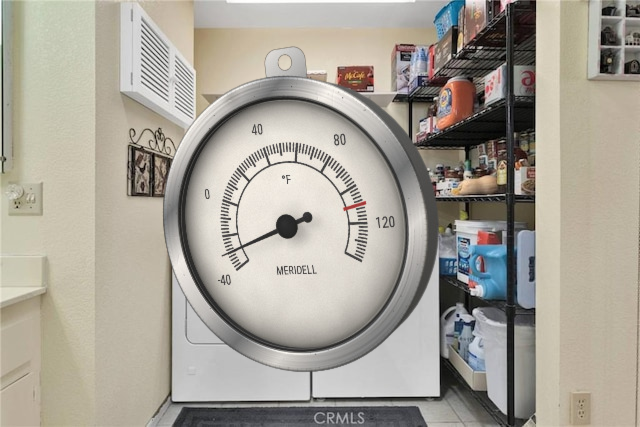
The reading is -30 °F
